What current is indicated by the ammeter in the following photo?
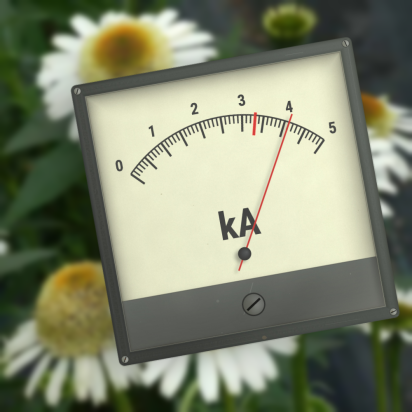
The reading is 4.1 kA
